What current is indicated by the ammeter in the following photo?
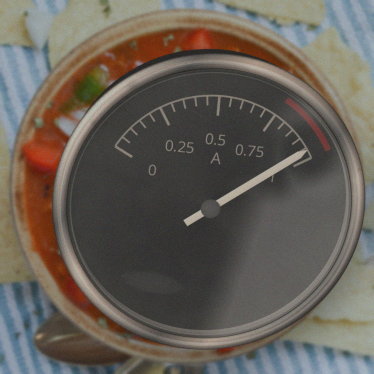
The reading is 0.95 A
